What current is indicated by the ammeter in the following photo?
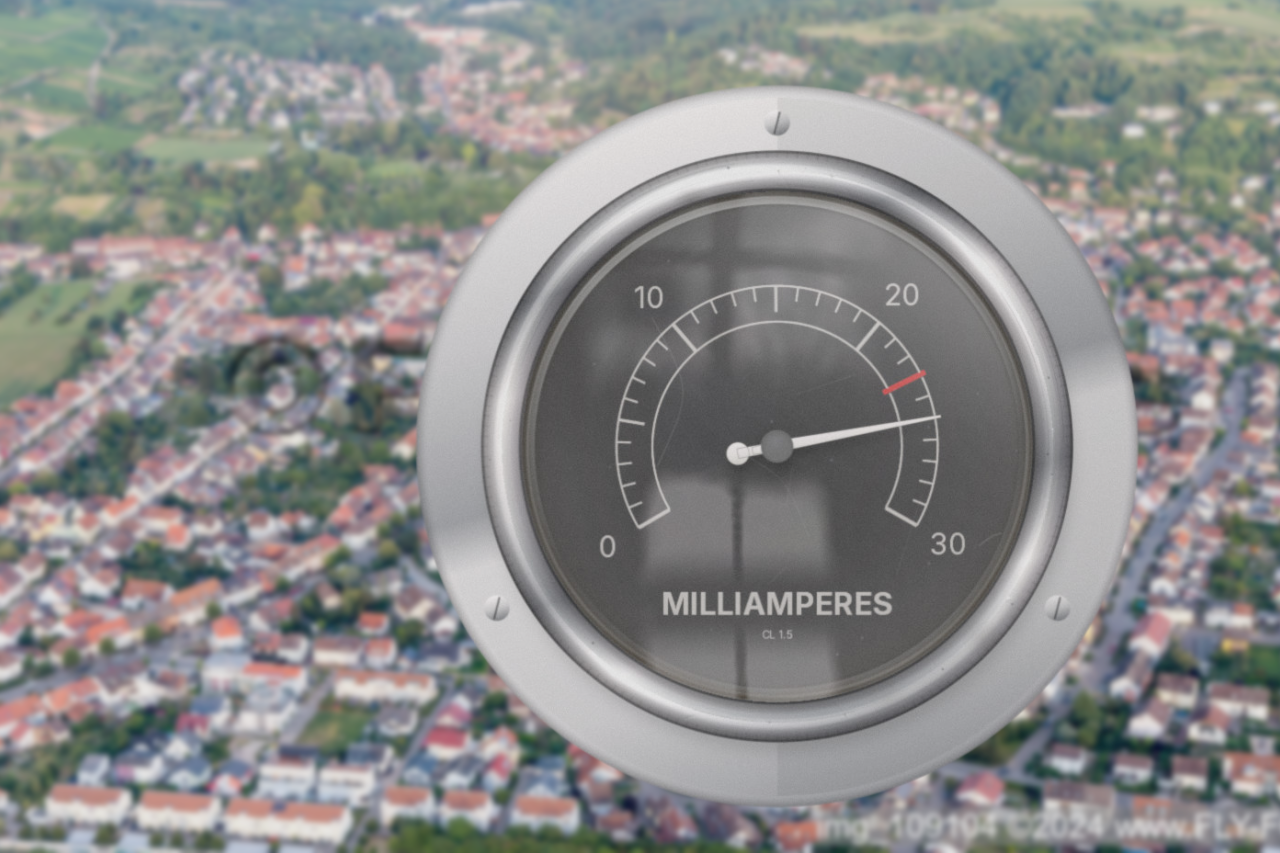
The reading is 25 mA
